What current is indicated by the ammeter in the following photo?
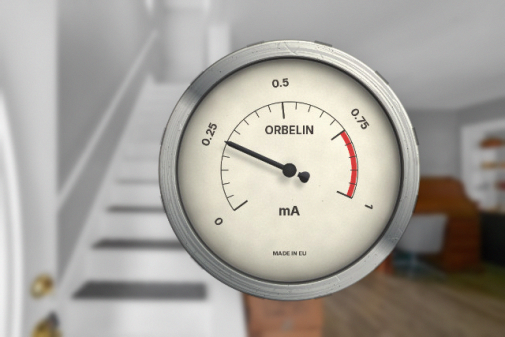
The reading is 0.25 mA
